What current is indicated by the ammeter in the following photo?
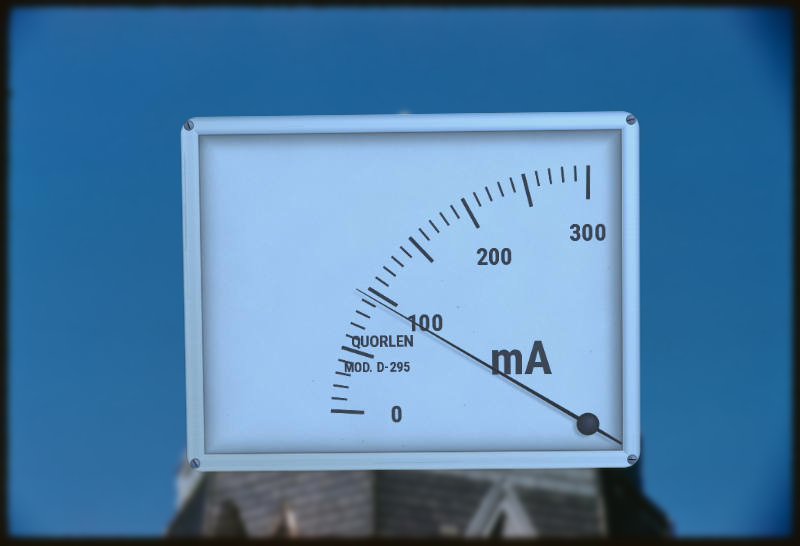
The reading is 95 mA
